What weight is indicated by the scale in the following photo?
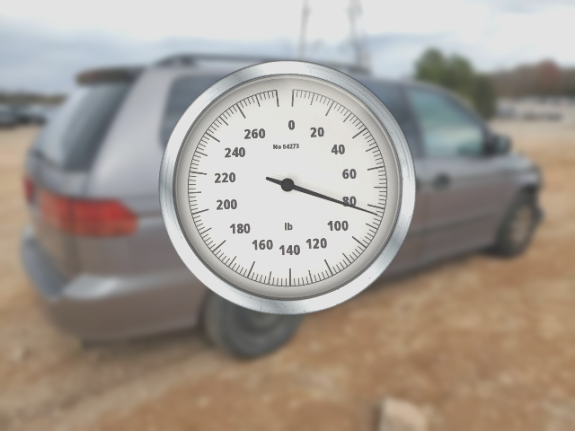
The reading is 84 lb
